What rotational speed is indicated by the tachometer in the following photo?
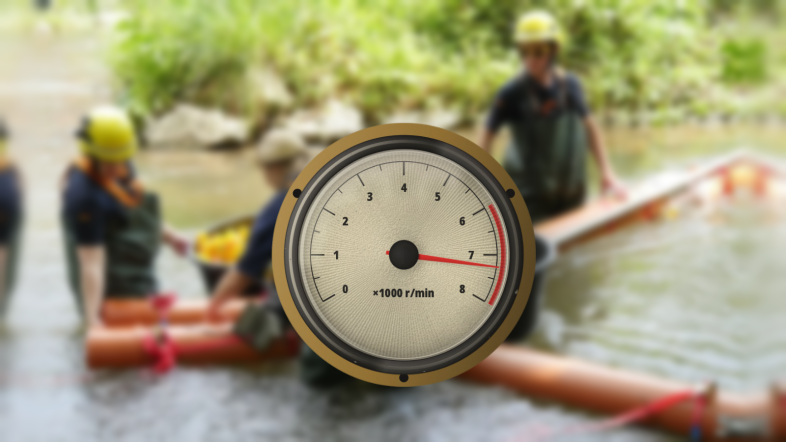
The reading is 7250 rpm
